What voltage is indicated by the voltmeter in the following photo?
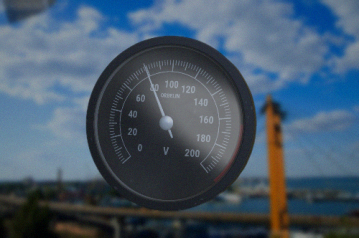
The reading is 80 V
